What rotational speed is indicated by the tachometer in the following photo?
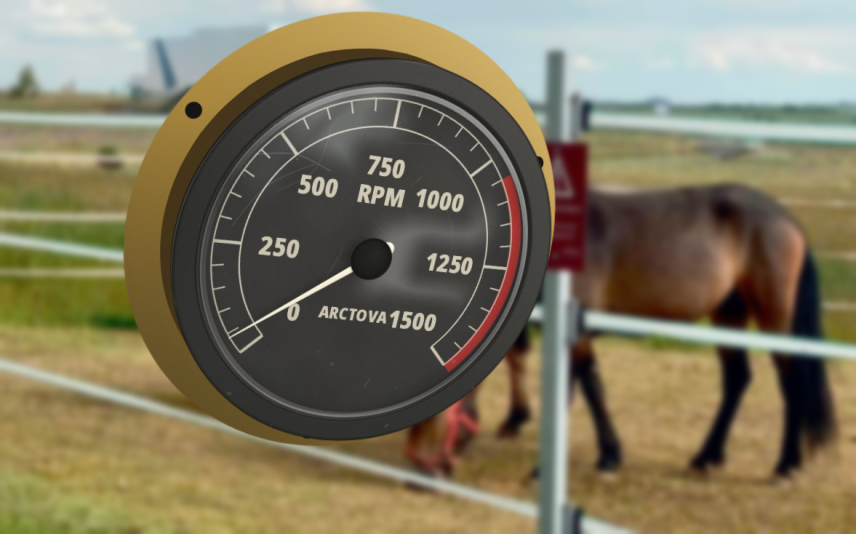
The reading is 50 rpm
